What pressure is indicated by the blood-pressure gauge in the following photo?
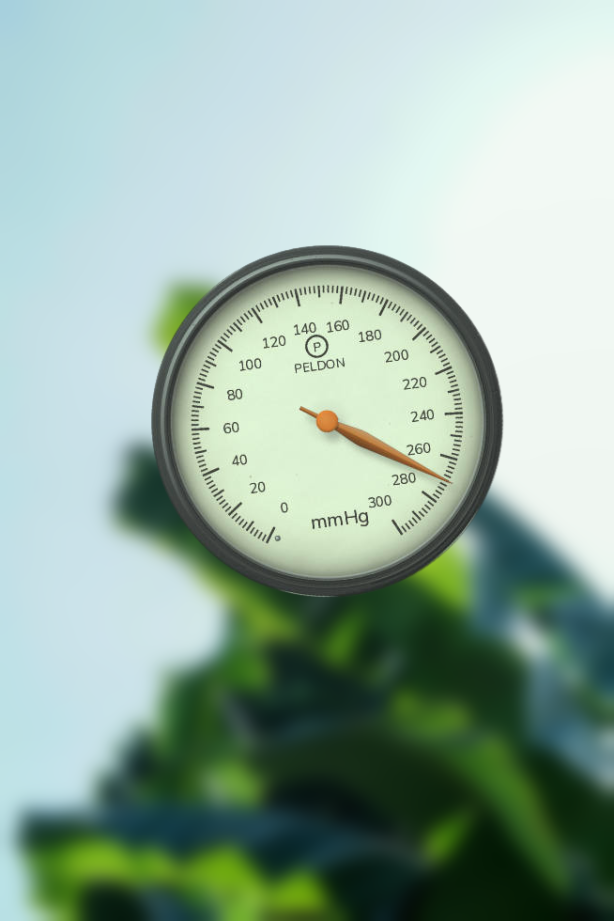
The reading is 270 mmHg
